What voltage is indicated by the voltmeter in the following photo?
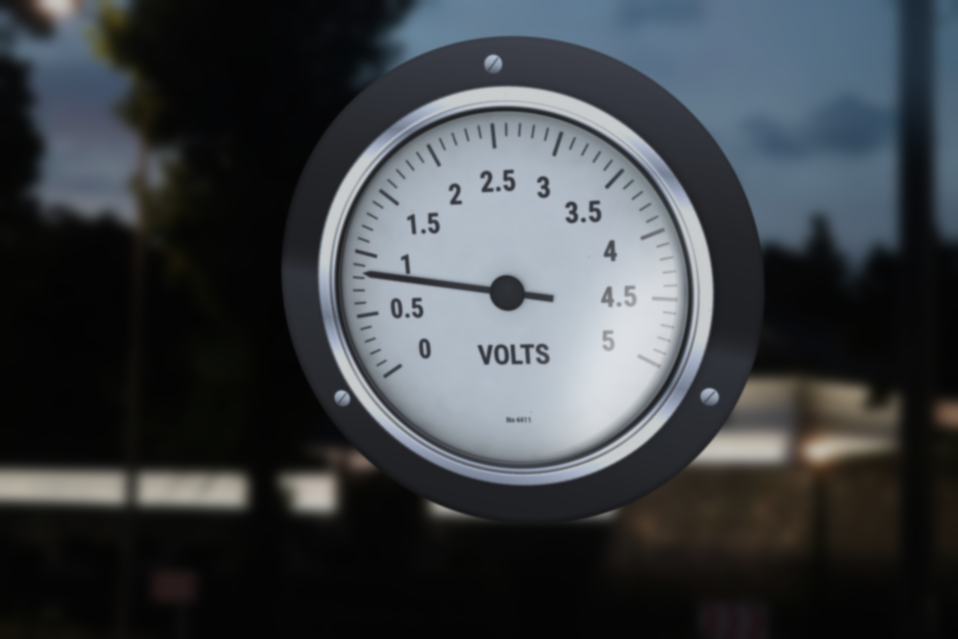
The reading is 0.85 V
